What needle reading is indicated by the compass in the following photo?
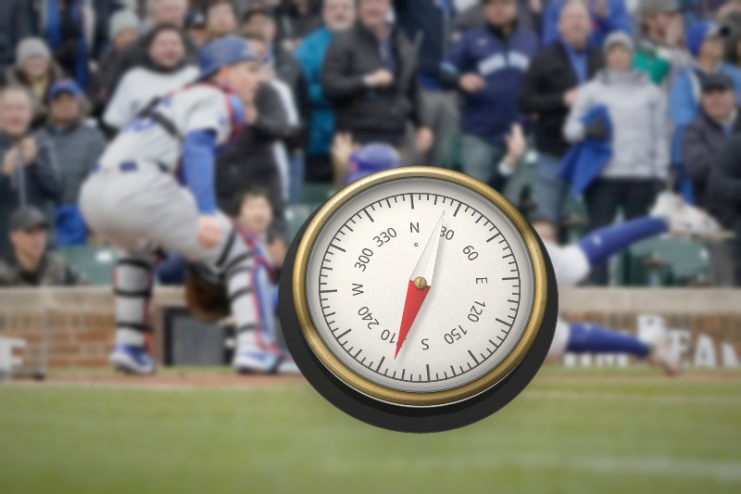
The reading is 202.5 °
